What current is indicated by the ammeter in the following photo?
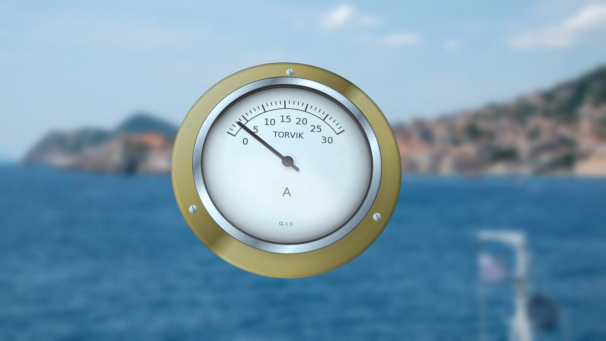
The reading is 3 A
